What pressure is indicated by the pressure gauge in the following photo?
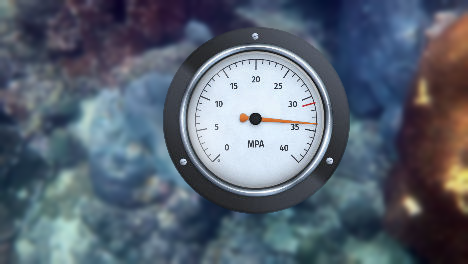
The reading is 34 MPa
